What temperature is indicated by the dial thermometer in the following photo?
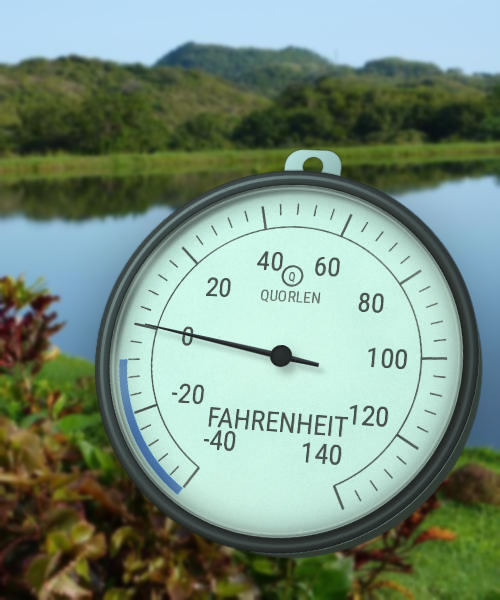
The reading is 0 °F
